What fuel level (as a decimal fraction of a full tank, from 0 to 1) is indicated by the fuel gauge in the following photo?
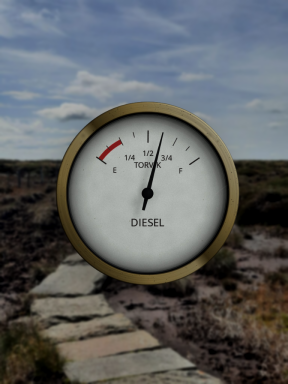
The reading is 0.625
